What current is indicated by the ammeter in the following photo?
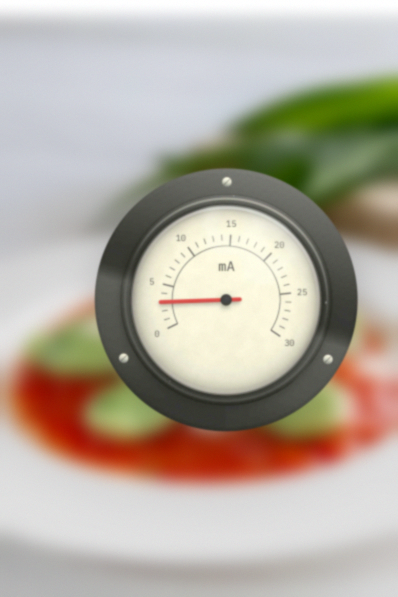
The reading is 3 mA
